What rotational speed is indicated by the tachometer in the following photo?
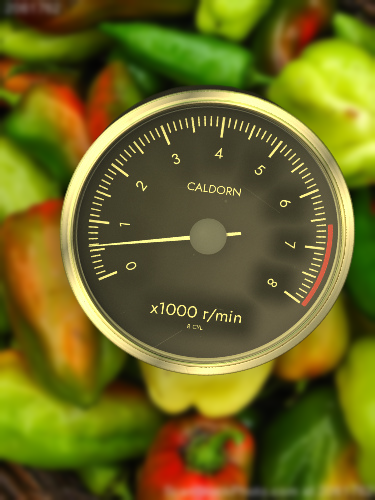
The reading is 600 rpm
